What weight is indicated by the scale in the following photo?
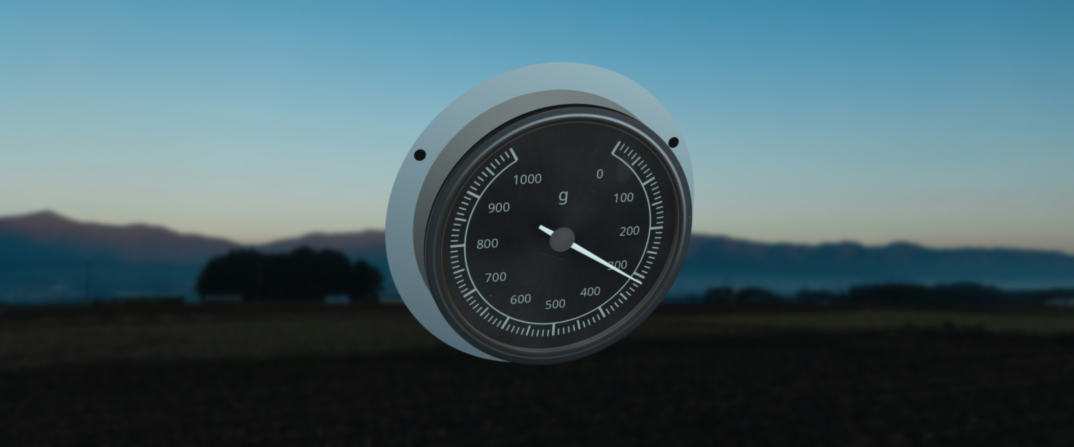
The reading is 310 g
